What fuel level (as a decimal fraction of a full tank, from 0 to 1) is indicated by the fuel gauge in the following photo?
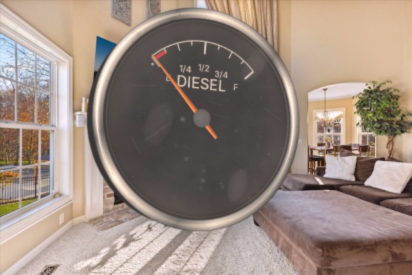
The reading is 0
